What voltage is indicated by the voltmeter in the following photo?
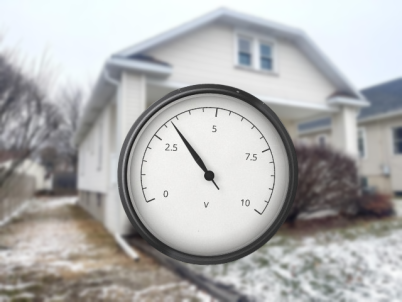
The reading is 3.25 V
